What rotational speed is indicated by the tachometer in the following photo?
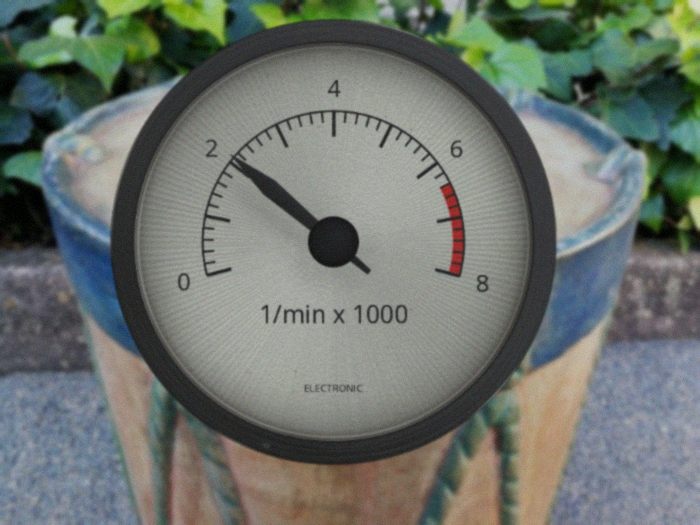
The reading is 2100 rpm
